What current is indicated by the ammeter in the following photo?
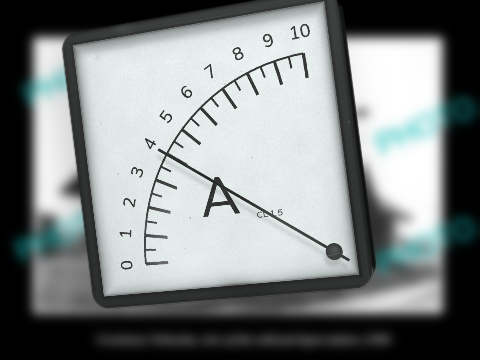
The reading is 4 A
